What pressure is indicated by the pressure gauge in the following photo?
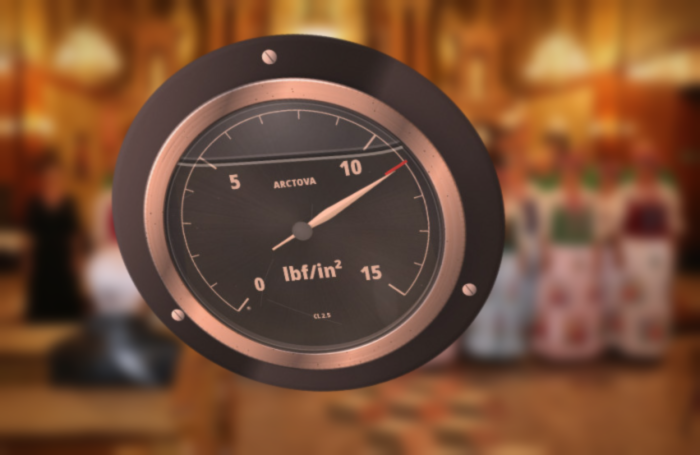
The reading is 11 psi
